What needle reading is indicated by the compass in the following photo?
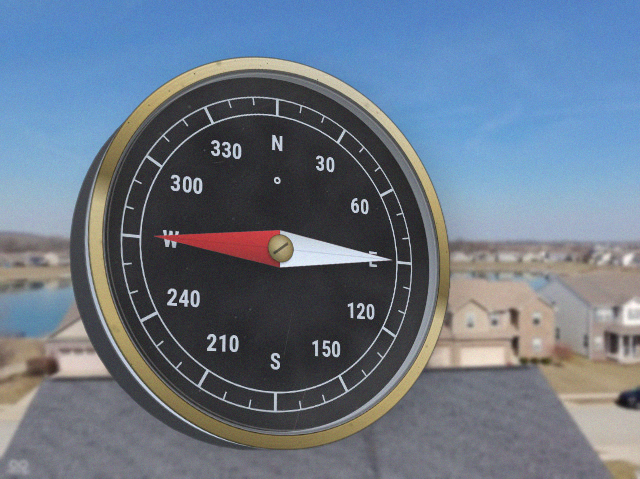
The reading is 270 °
